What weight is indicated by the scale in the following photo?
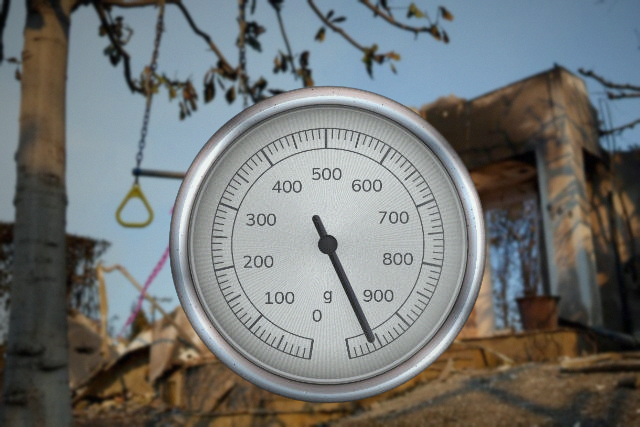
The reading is 960 g
